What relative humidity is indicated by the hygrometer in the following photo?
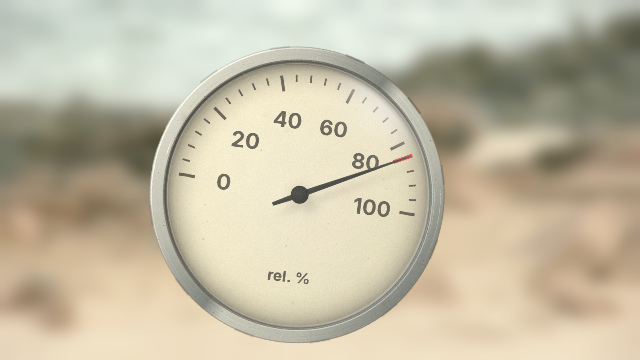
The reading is 84 %
